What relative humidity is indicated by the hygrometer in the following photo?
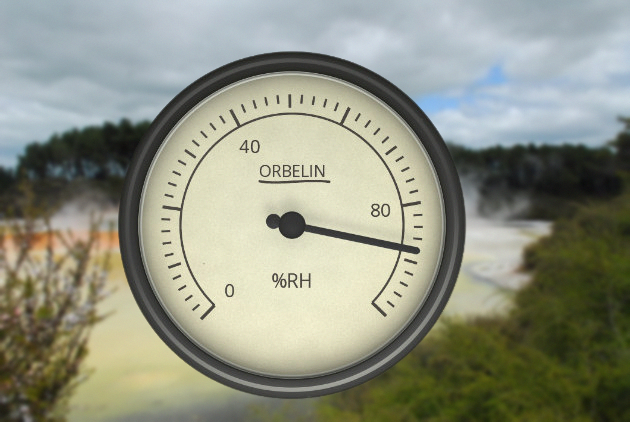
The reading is 88 %
